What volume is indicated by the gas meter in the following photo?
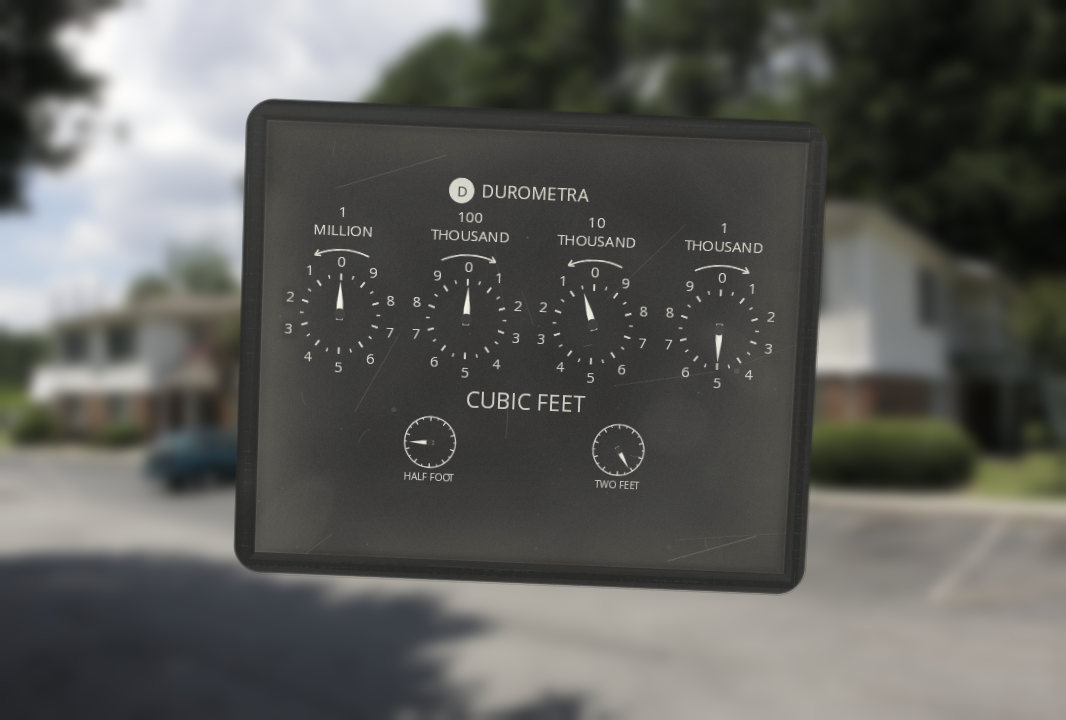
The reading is 500 ft³
